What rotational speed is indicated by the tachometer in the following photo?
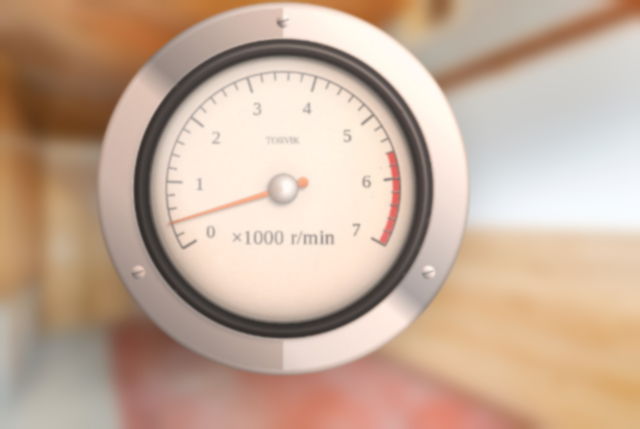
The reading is 400 rpm
